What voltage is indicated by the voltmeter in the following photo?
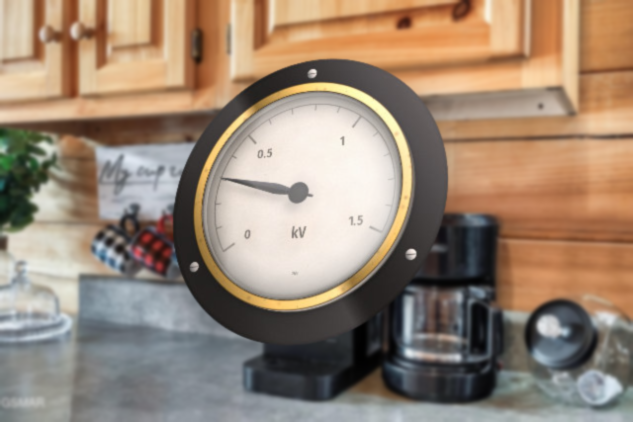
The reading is 0.3 kV
